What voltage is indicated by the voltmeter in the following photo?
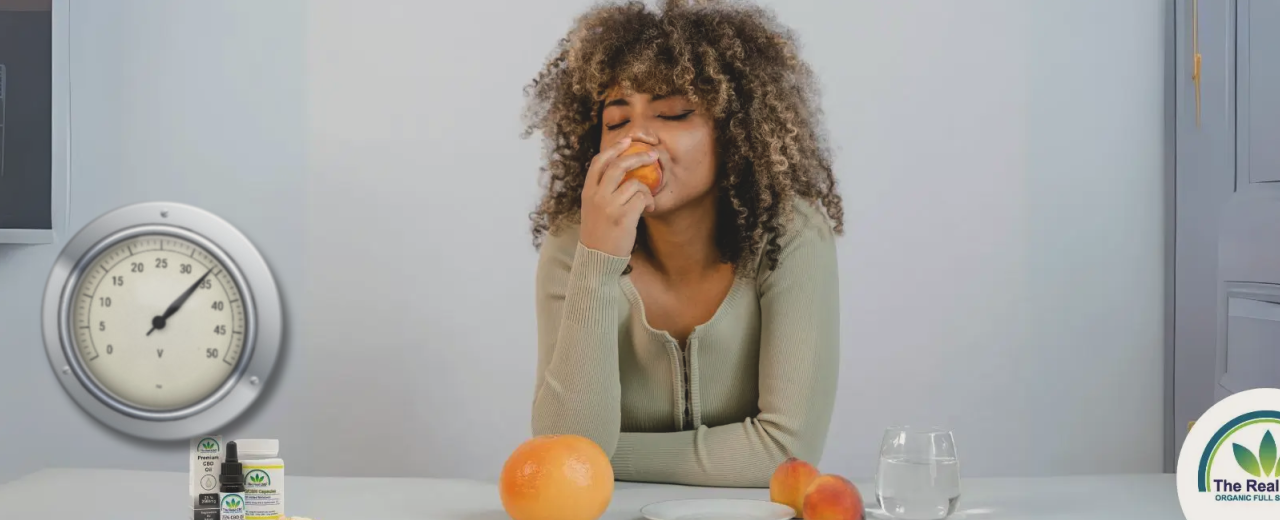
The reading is 34 V
